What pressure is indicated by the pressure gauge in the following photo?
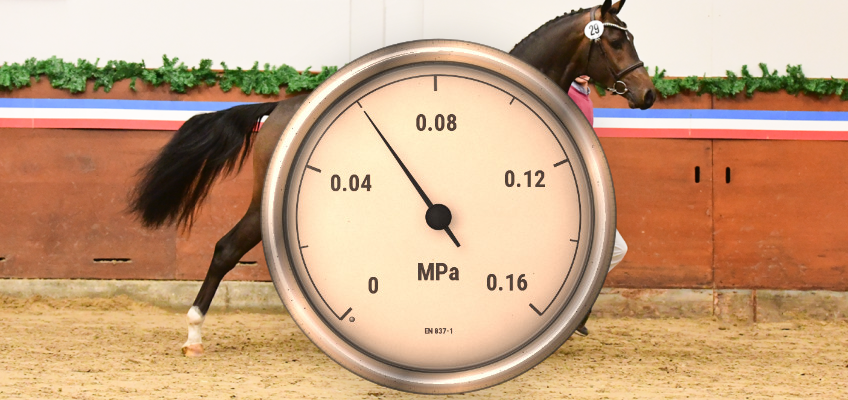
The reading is 0.06 MPa
